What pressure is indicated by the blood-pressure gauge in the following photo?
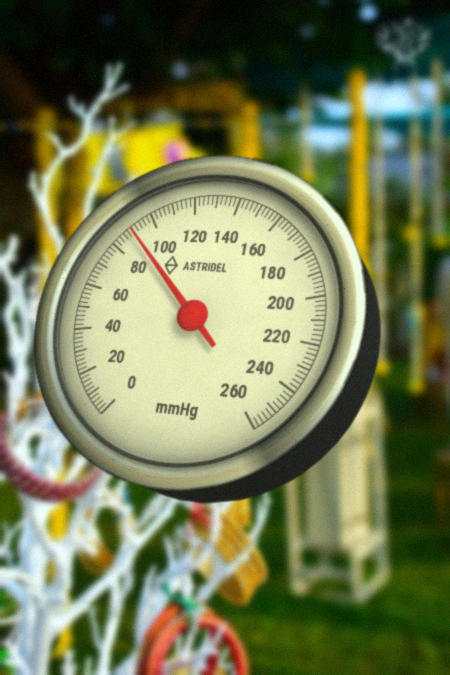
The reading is 90 mmHg
